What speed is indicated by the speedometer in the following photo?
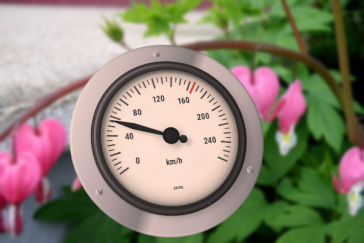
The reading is 55 km/h
